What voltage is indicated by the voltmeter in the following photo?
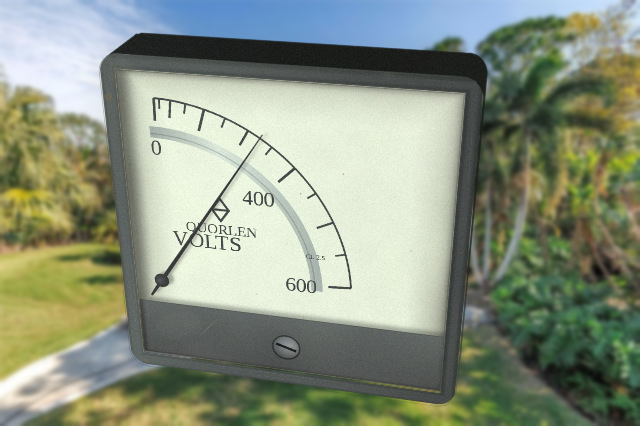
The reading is 325 V
